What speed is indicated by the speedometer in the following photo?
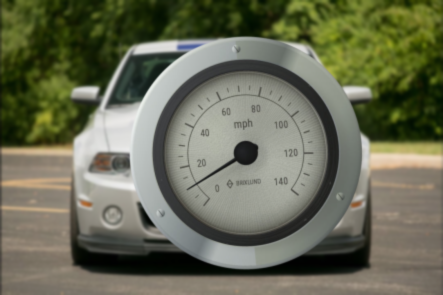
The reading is 10 mph
